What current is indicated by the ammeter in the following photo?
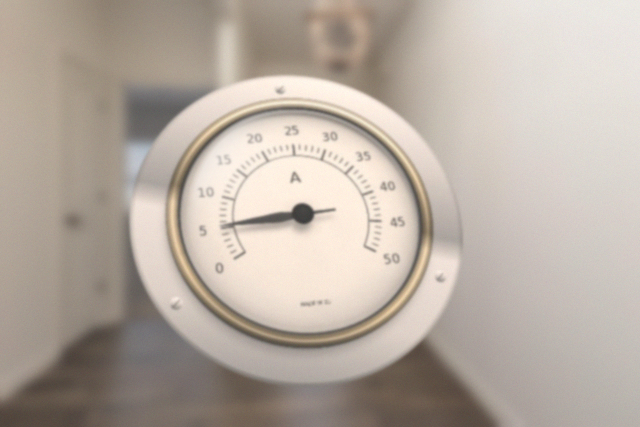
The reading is 5 A
